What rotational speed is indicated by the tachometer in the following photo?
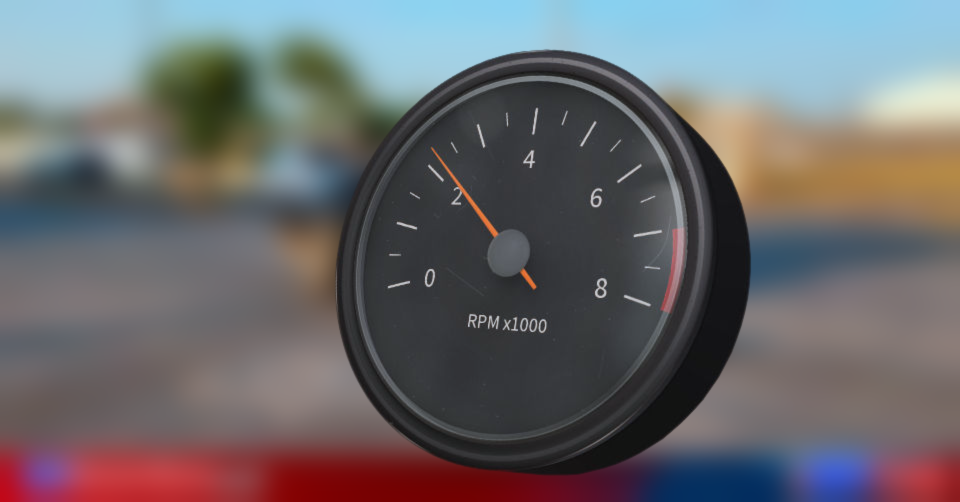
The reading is 2250 rpm
